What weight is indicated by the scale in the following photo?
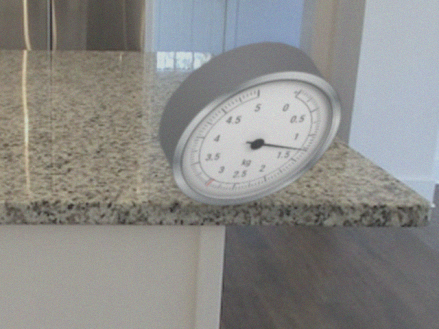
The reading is 1.25 kg
